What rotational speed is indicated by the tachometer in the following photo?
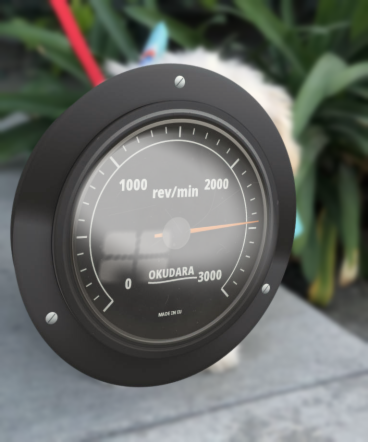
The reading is 2450 rpm
